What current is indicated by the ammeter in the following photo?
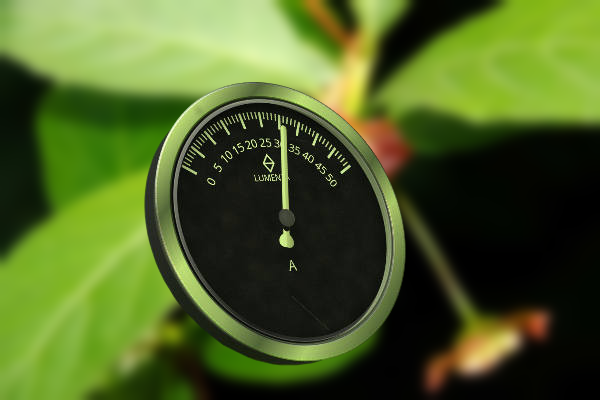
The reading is 30 A
